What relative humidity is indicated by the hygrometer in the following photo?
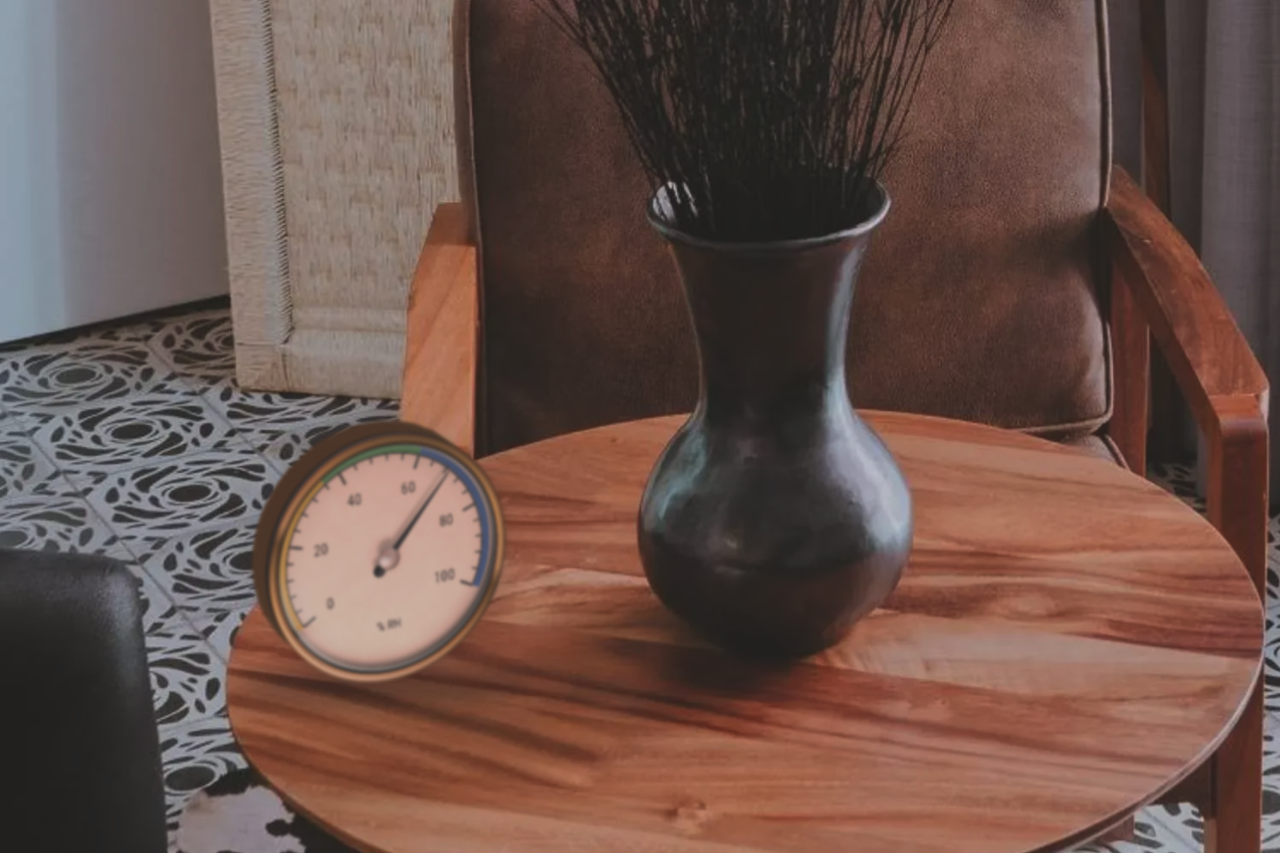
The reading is 68 %
